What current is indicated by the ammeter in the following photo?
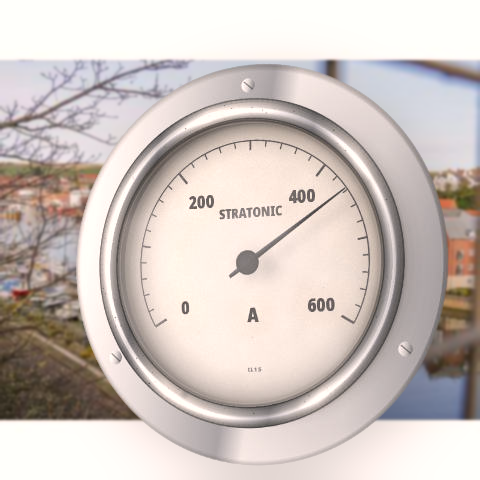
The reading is 440 A
